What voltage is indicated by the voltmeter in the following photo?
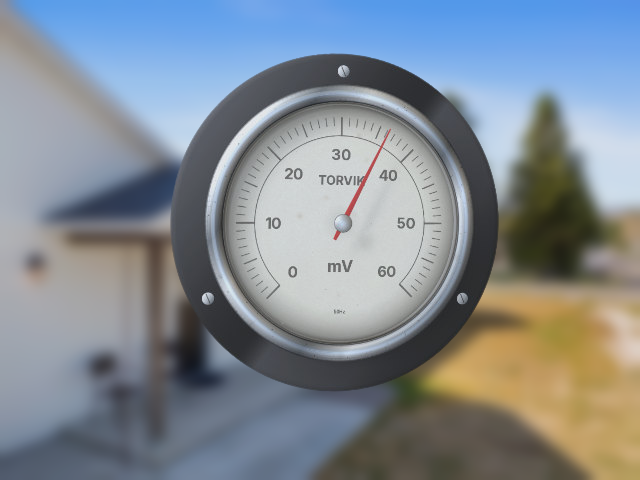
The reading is 36 mV
